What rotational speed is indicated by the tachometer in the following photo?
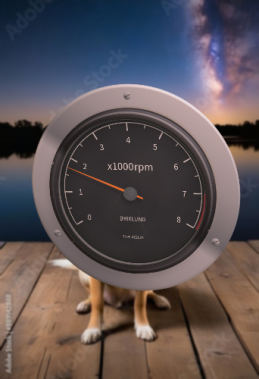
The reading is 1750 rpm
